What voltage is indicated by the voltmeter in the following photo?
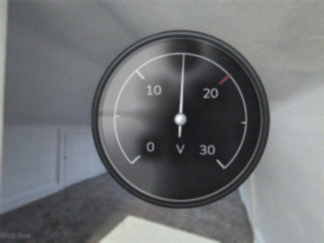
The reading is 15 V
